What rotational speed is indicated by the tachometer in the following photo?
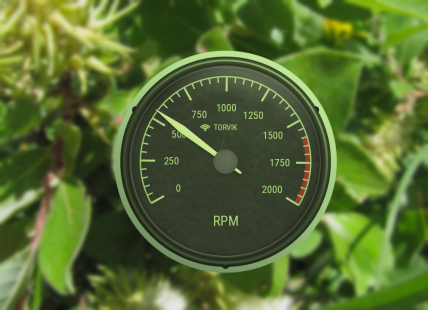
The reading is 550 rpm
